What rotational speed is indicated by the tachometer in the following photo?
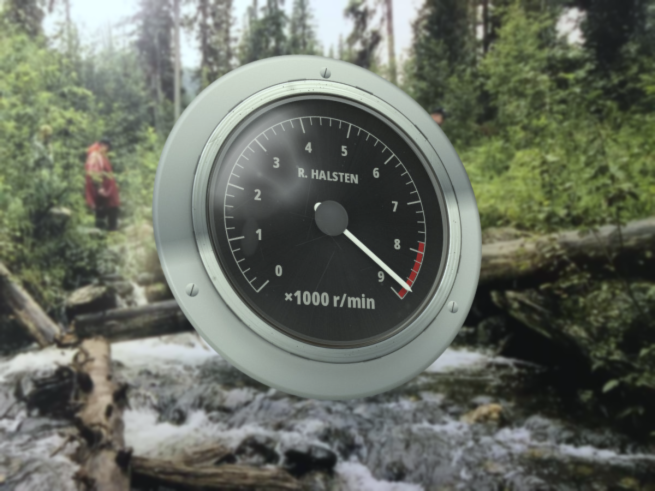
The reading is 8800 rpm
